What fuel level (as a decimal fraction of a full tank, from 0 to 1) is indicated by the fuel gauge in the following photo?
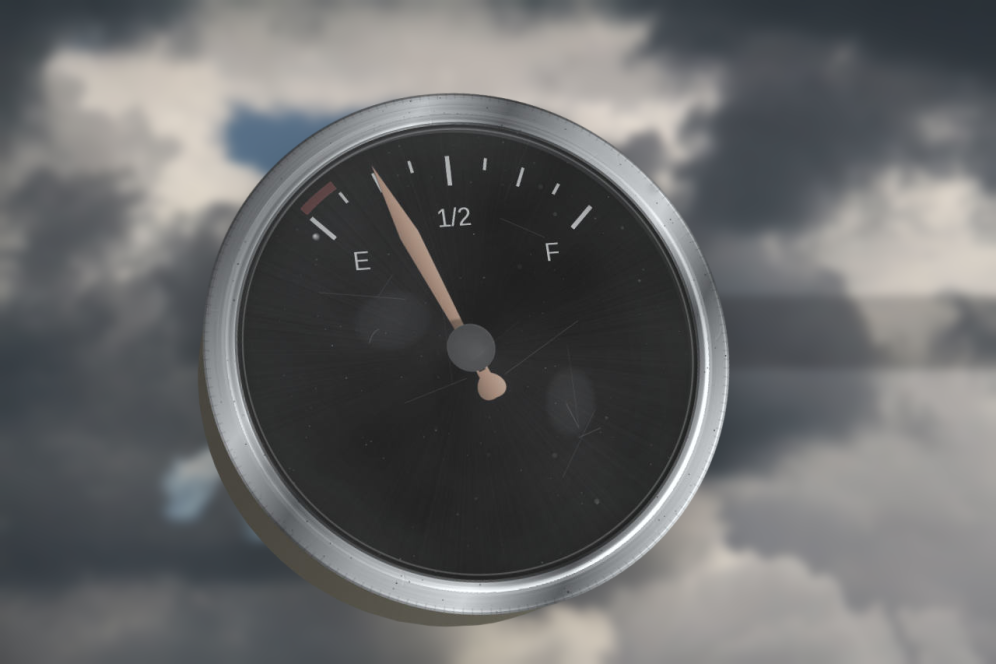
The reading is 0.25
